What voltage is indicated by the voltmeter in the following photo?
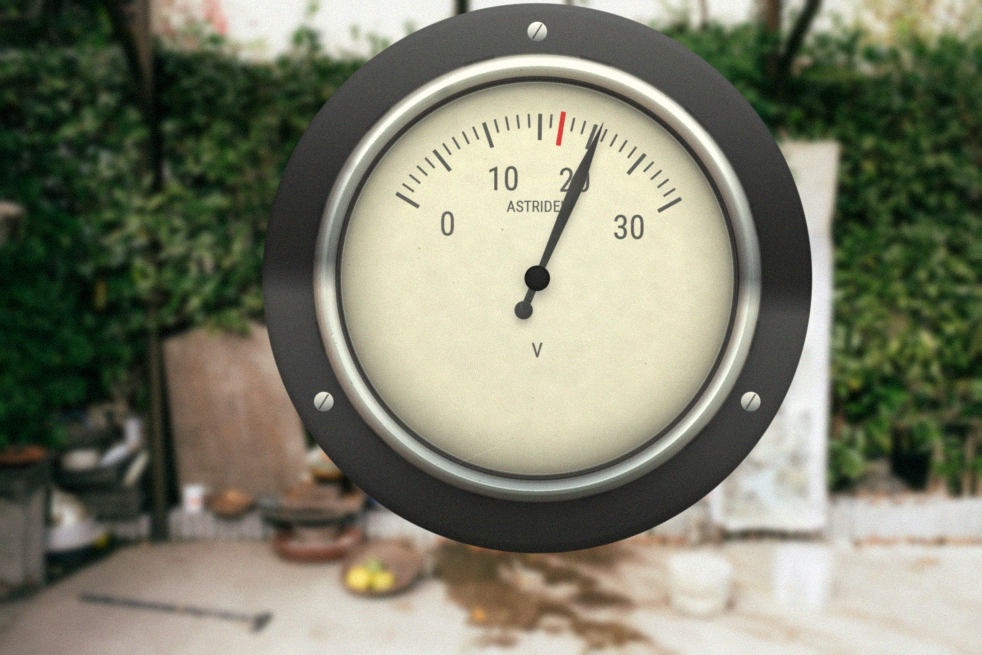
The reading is 20.5 V
